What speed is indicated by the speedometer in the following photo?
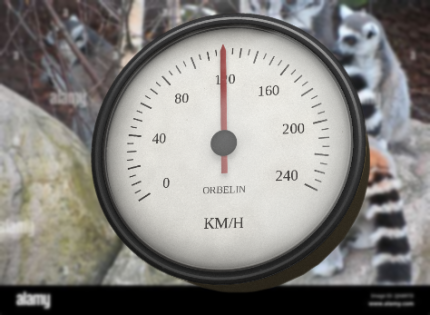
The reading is 120 km/h
